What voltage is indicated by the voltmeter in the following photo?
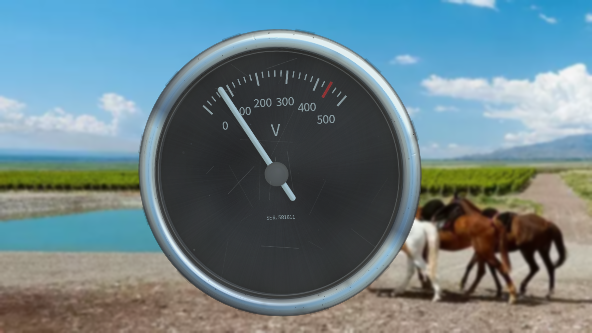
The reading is 80 V
